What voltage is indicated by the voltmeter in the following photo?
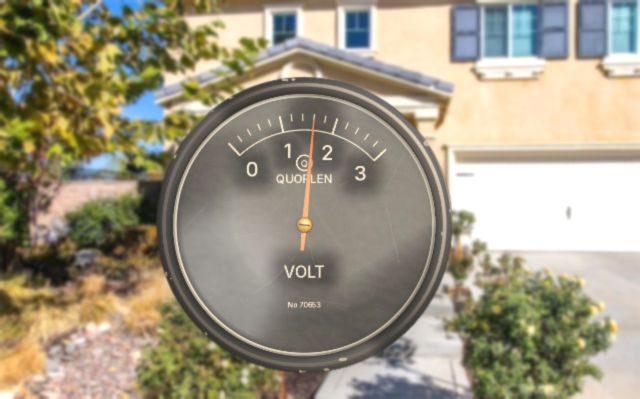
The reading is 1.6 V
